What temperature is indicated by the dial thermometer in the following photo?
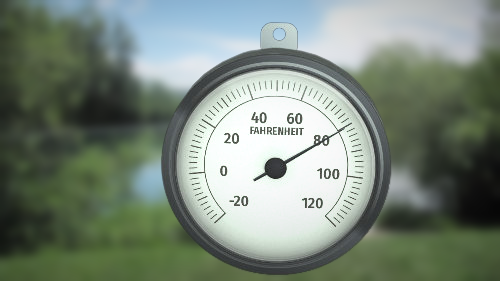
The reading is 80 °F
